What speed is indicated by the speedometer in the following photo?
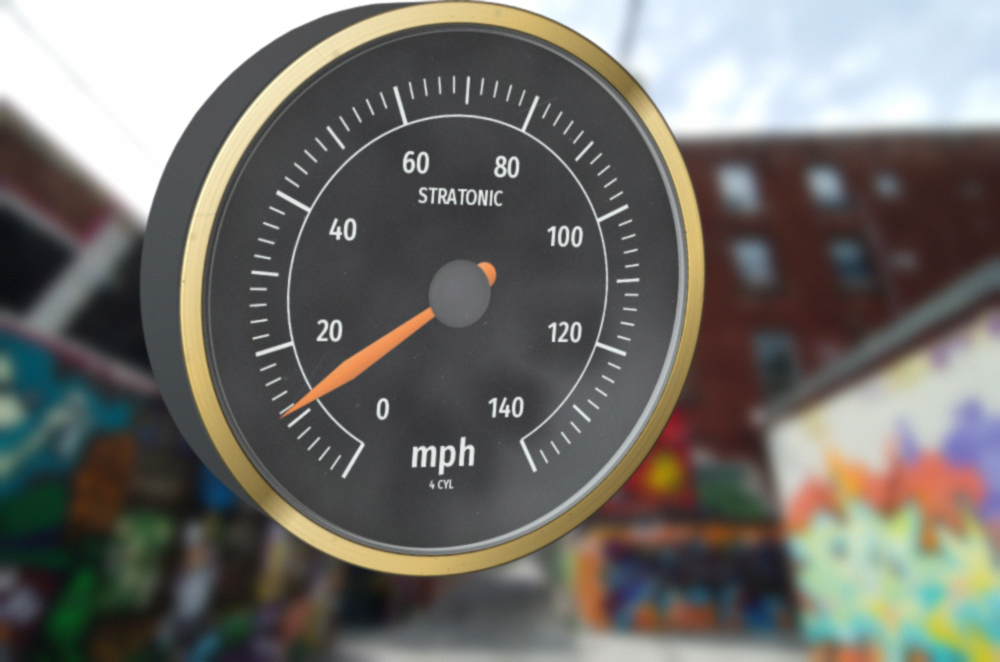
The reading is 12 mph
